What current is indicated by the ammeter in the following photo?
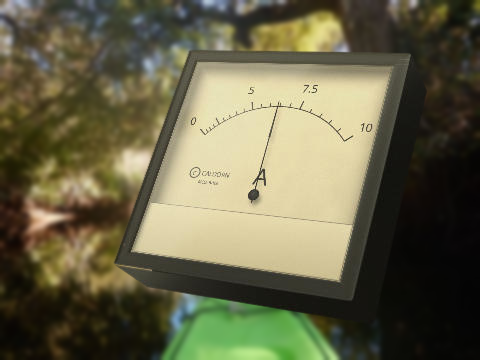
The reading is 6.5 A
